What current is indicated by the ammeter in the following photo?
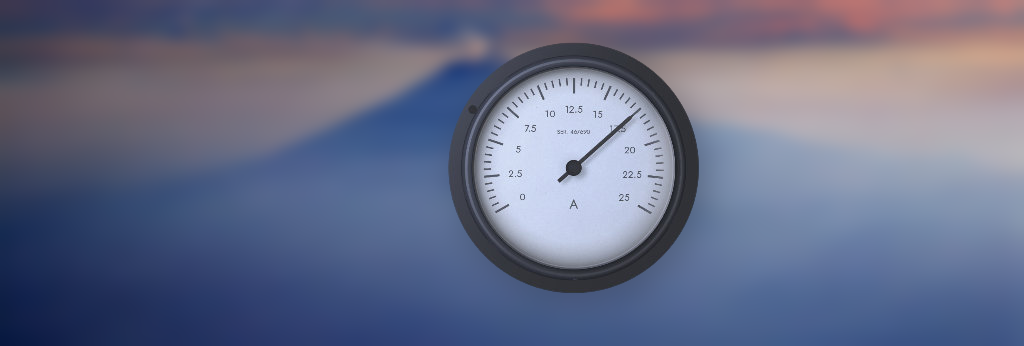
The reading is 17.5 A
